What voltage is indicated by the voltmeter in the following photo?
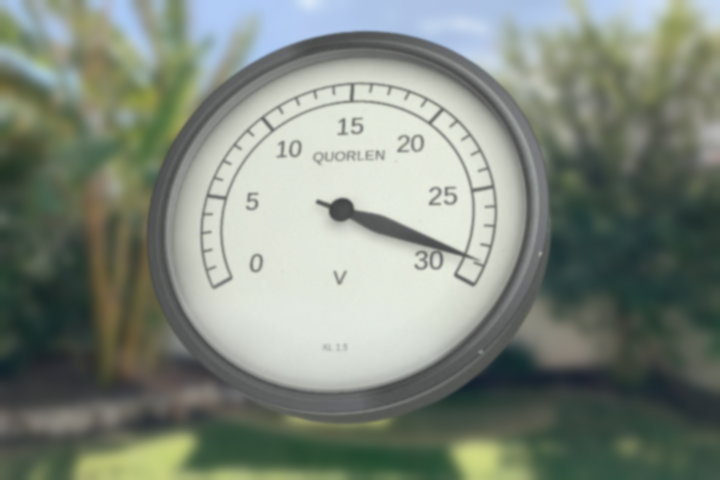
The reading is 29 V
